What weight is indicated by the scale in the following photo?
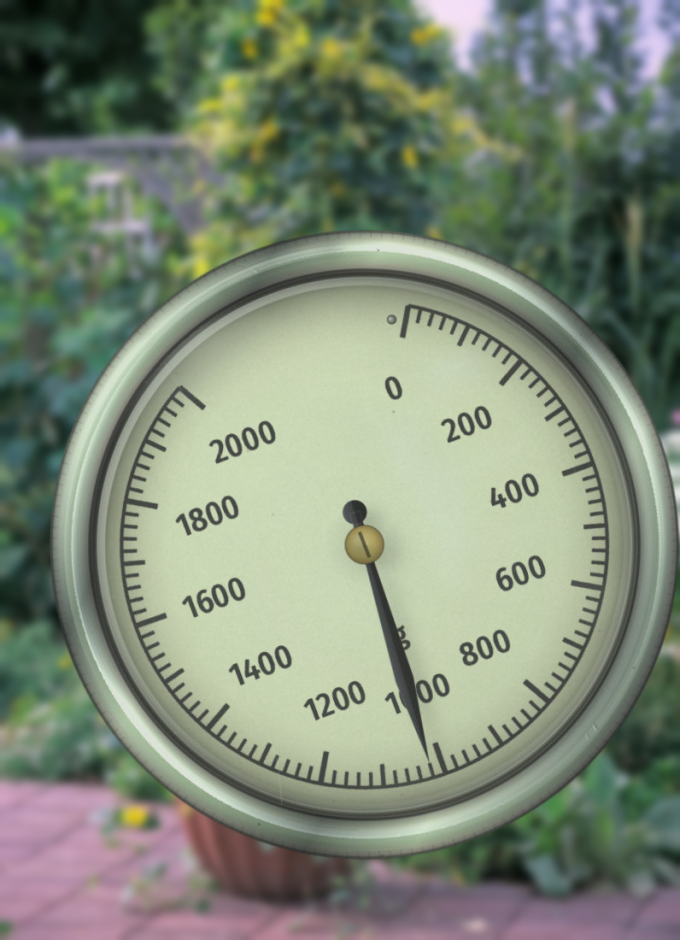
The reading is 1020 g
